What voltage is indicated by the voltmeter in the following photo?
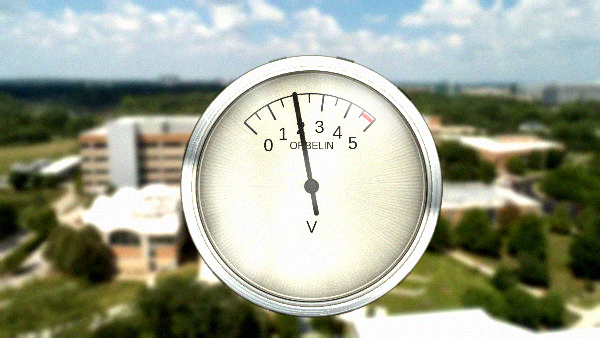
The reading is 2 V
